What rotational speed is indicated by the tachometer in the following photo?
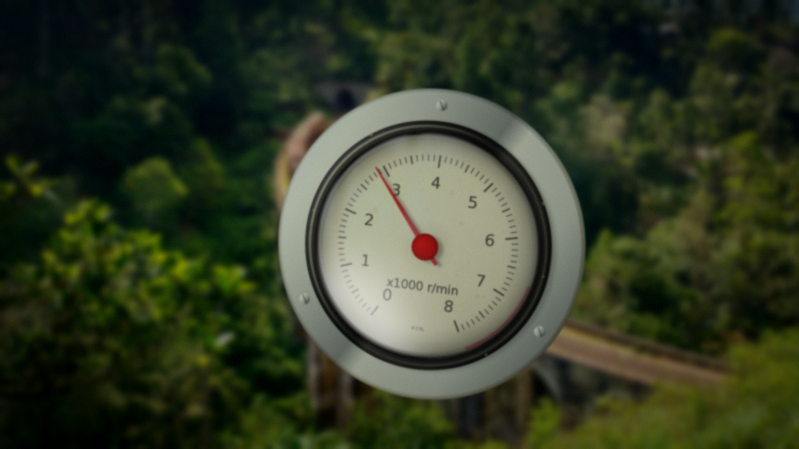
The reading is 2900 rpm
